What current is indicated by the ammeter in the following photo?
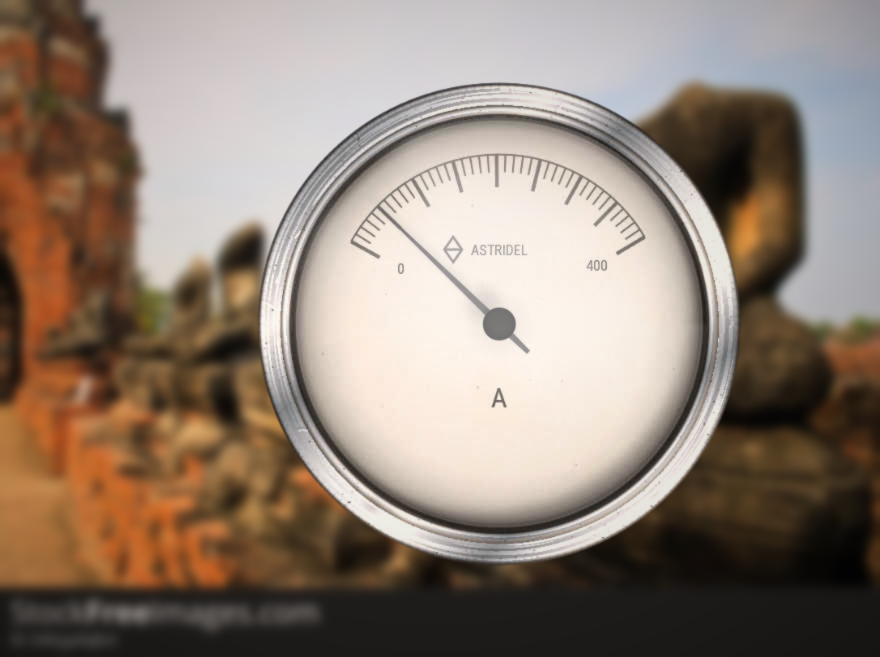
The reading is 50 A
